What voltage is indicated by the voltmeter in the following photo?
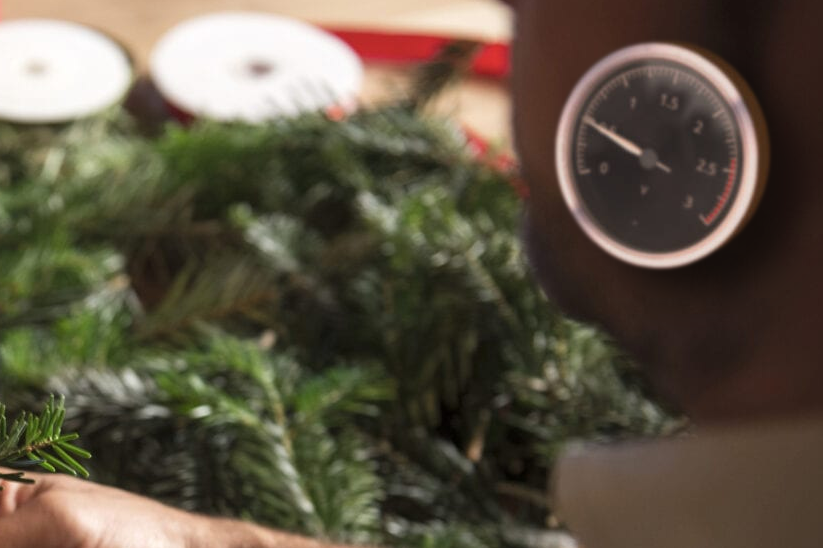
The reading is 0.5 V
